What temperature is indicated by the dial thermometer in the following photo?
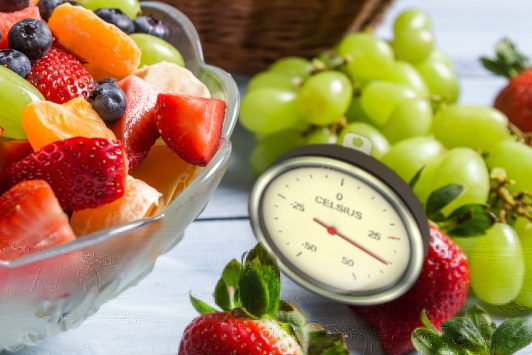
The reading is 35 °C
